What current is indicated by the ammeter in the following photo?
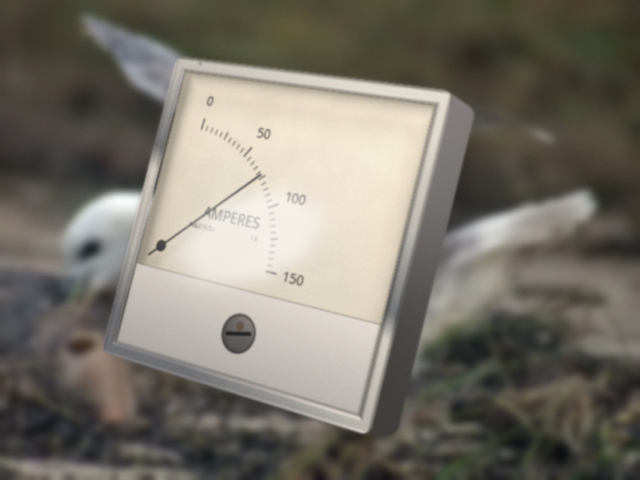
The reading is 75 A
